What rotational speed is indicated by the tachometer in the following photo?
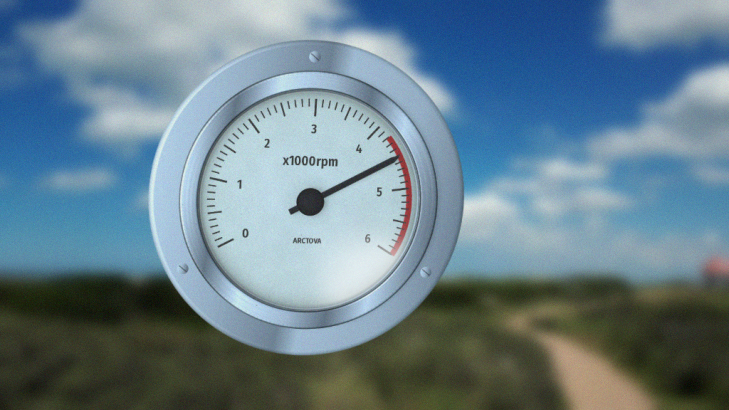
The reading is 4500 rpm
